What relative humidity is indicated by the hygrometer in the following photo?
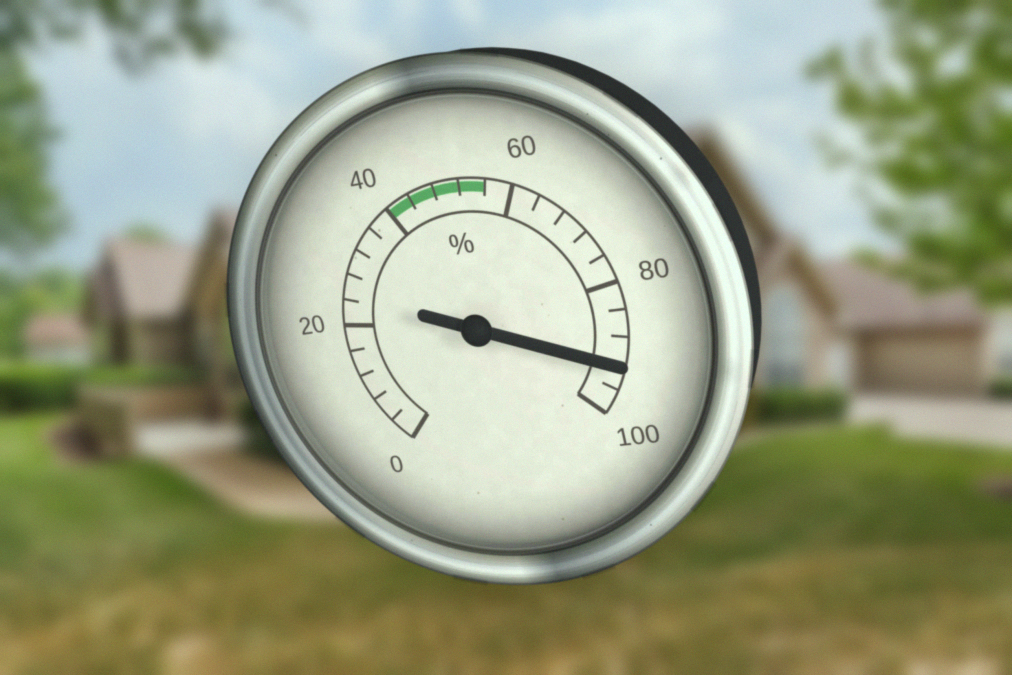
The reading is 92 %
